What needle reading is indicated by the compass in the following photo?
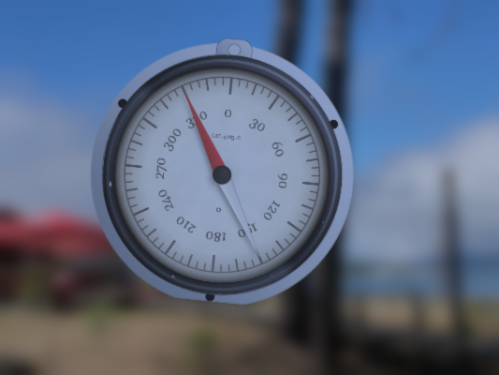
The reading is 330 °
